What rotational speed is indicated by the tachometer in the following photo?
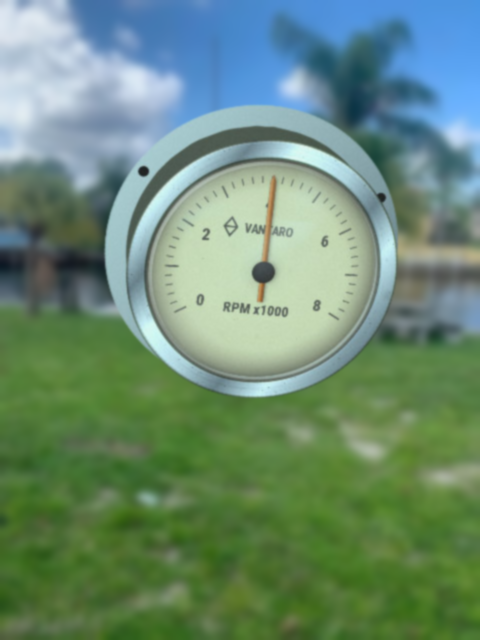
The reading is 4000 rpm
